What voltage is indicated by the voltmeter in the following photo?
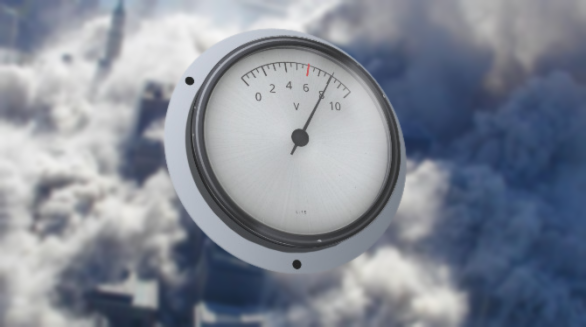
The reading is 8 V
